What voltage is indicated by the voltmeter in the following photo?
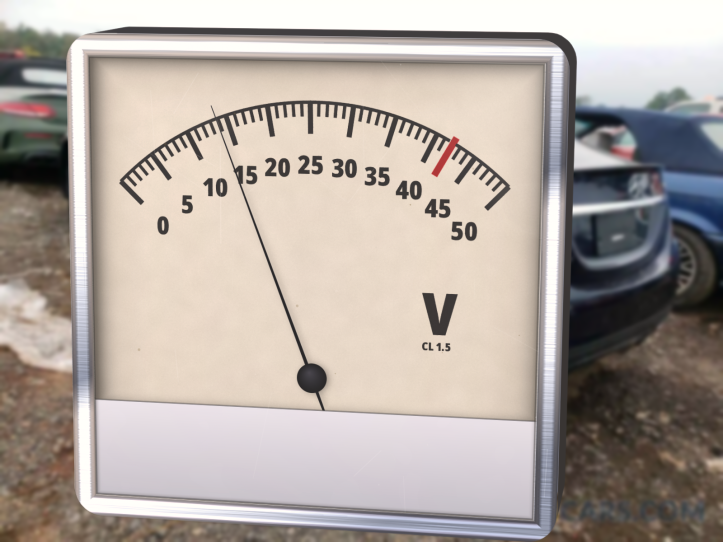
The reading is 14 V
